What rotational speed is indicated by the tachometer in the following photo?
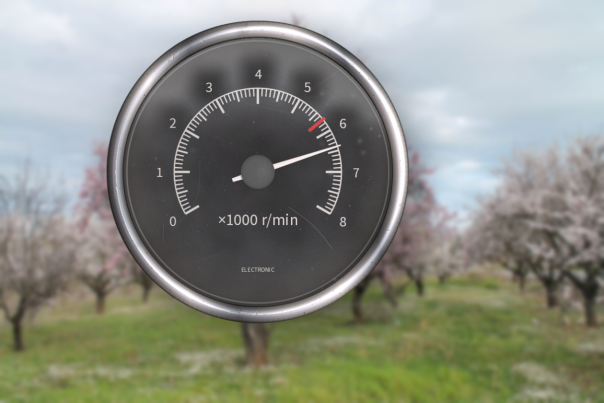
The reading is 6400 rpm
